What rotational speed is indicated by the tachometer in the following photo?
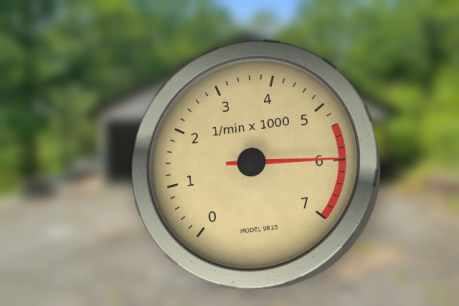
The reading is 6000 rpm
